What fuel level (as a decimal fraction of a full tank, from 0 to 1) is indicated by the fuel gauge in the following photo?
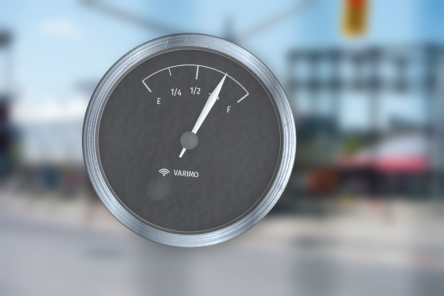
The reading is 0.75
